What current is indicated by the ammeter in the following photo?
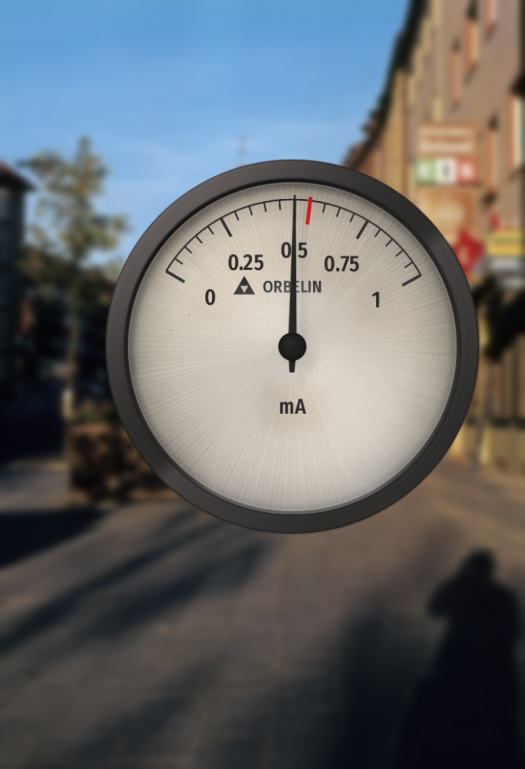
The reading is 0.5 mA
